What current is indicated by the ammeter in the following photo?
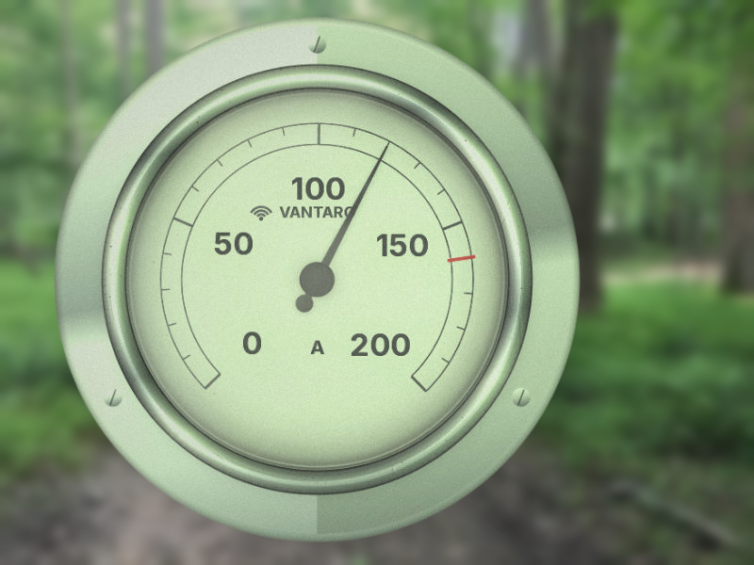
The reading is 120 A
